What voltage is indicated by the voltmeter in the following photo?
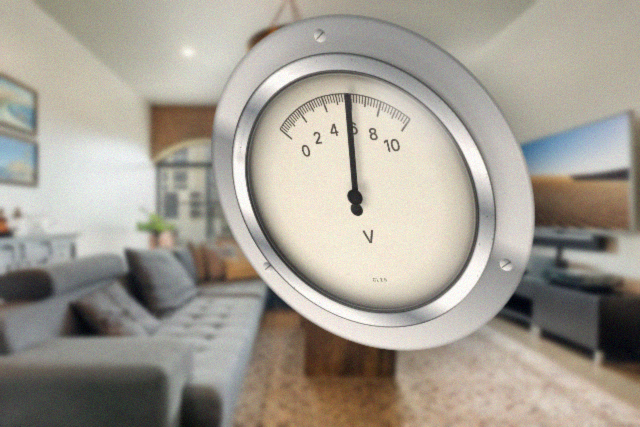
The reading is 6 V
